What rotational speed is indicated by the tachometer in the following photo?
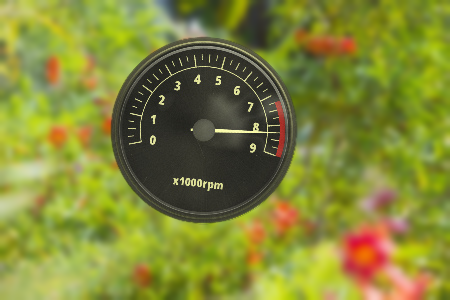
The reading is 8250 rpm
